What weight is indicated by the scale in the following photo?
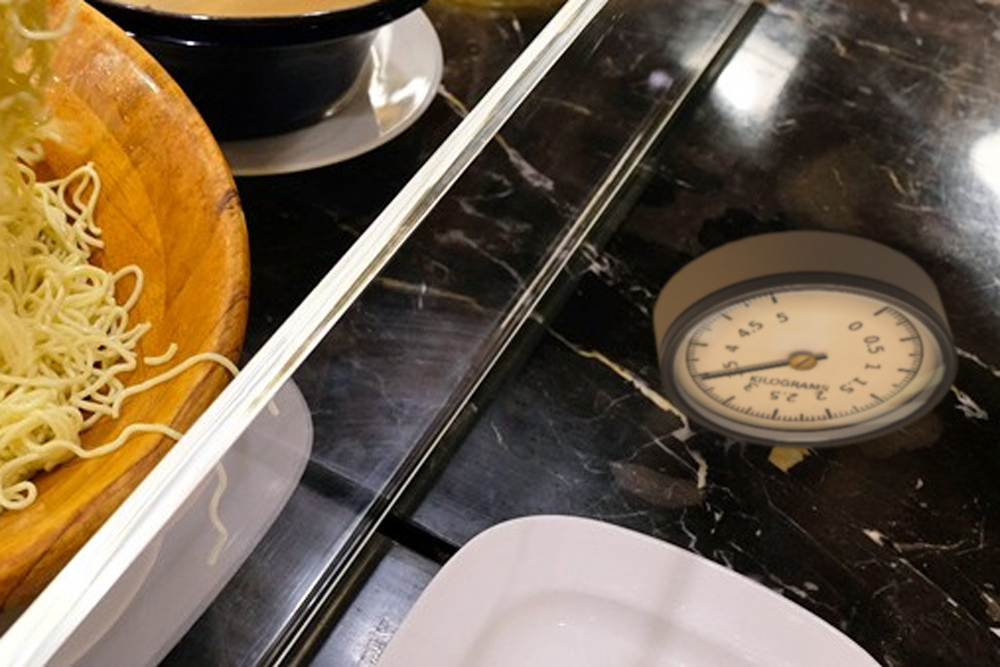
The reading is 3.5 kg
